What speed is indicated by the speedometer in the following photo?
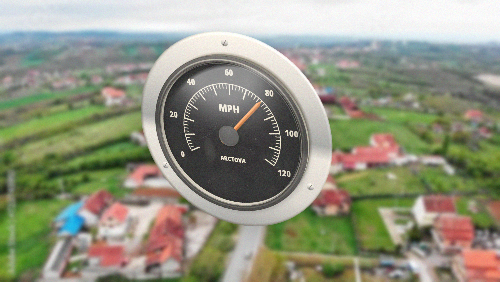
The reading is 80 mph
